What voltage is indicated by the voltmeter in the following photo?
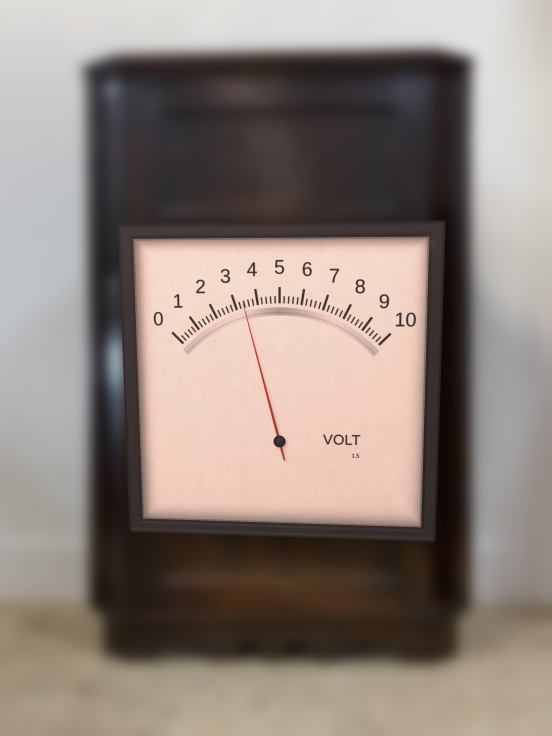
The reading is 3.4 V
